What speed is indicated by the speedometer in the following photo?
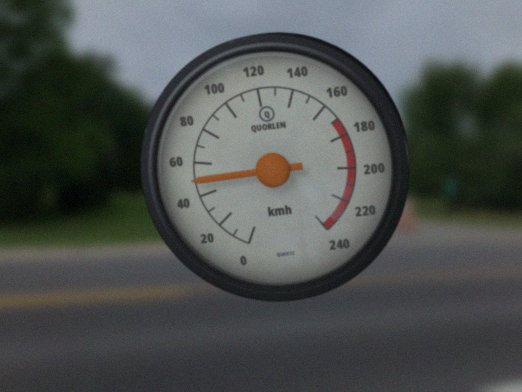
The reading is 50 km/h
